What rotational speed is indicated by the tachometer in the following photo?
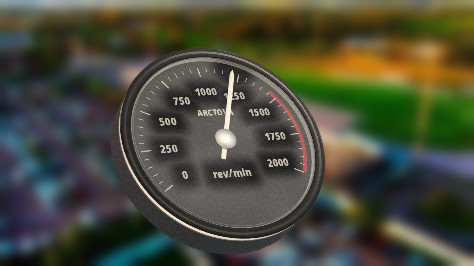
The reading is 1200 rpm
